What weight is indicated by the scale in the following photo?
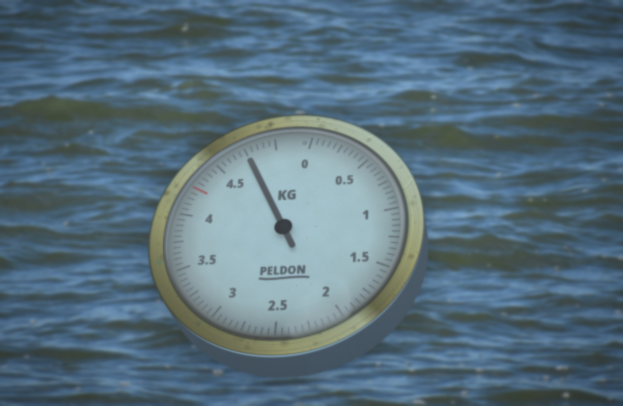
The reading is 4.75 kg
